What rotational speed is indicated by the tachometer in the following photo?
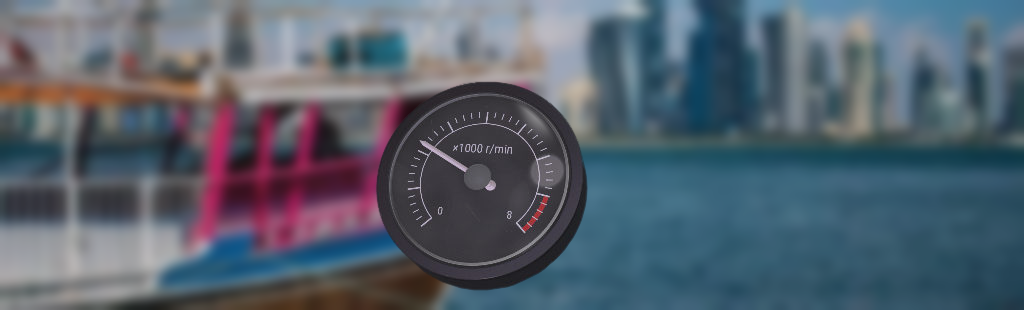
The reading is 2200 rpm
